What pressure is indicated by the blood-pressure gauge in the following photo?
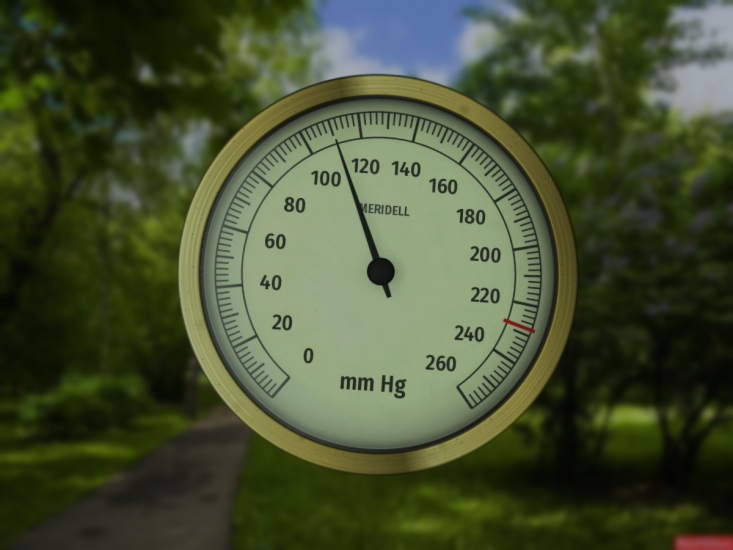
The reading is 110 mmHg
